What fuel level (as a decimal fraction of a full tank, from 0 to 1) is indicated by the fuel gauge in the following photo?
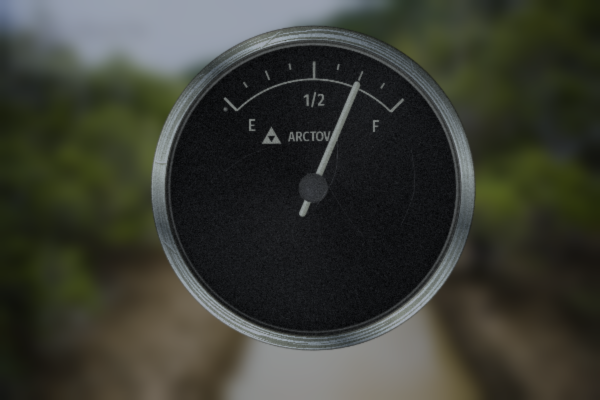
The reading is 0.75
